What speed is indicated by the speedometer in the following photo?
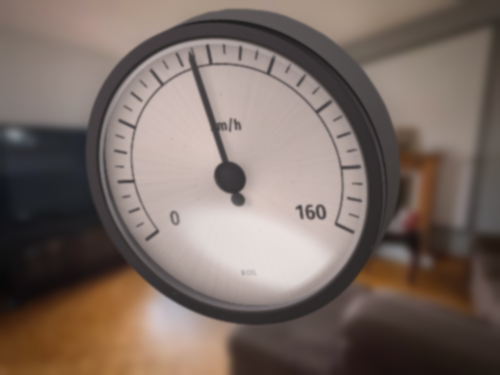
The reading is 75 km/h
